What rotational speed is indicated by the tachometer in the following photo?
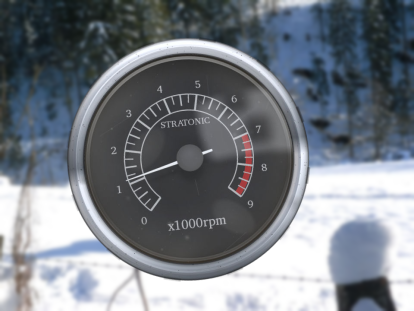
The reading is 1125 rpm
